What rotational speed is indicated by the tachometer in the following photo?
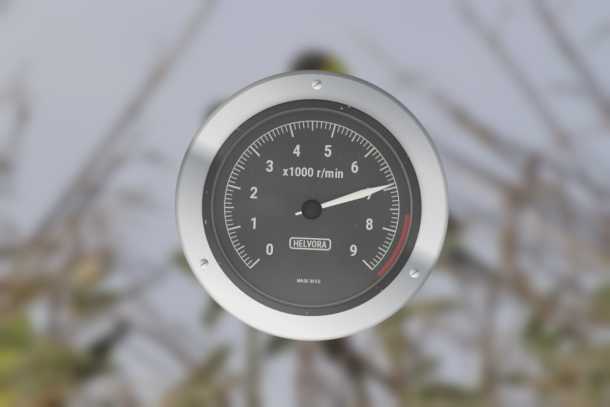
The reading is 6900 rpm
